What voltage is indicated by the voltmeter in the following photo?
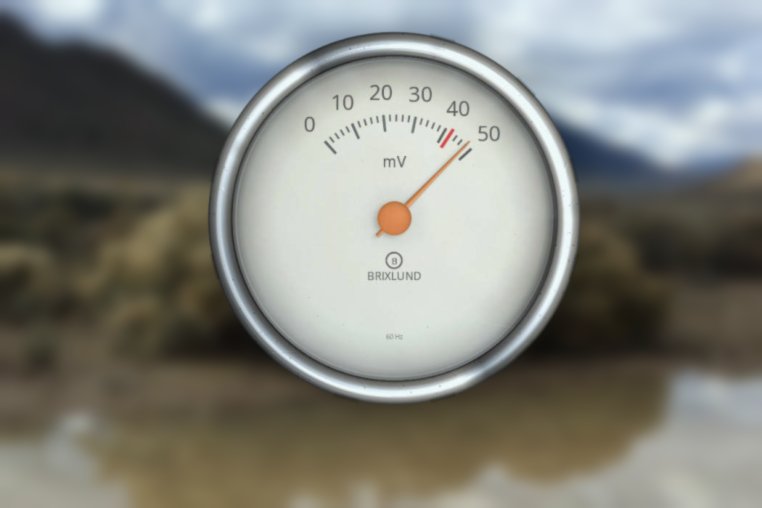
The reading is 48 mV
